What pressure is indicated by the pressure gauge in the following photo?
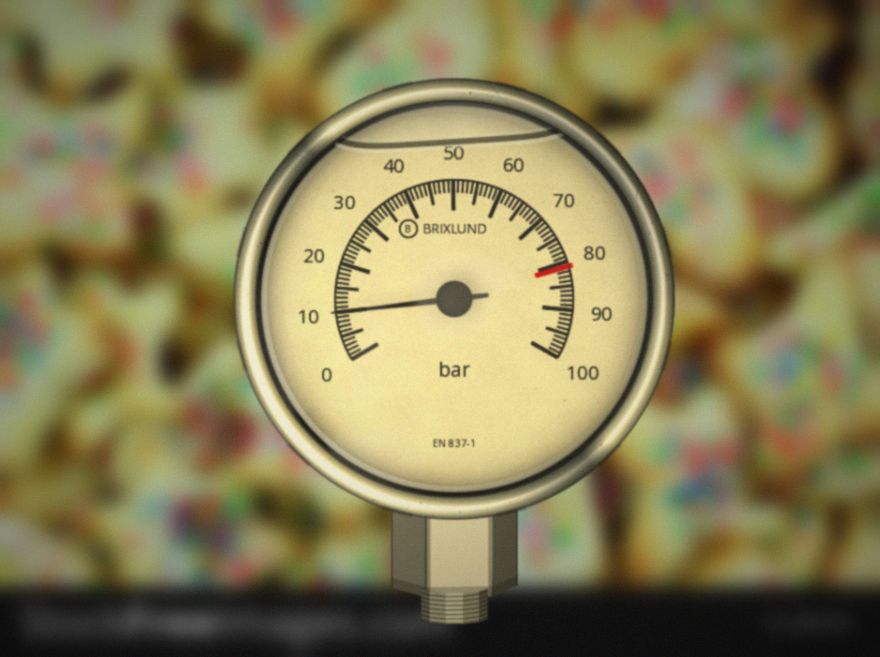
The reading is 10 bar
